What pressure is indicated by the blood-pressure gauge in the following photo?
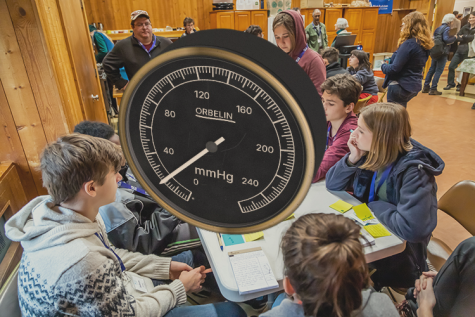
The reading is 20 mmHg
